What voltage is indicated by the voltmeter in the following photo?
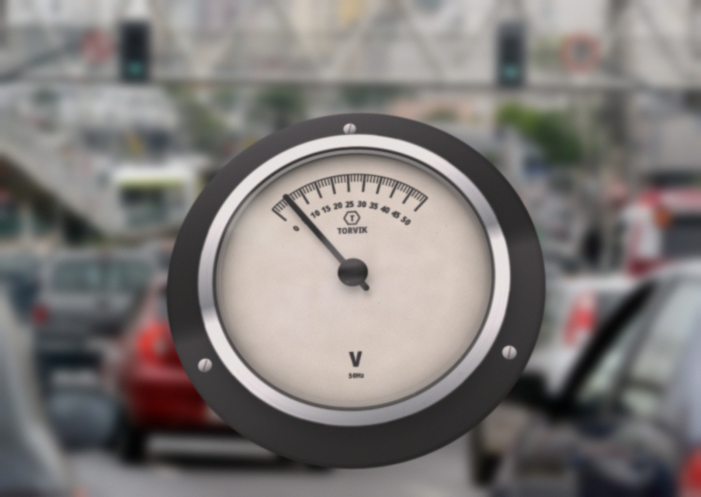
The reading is 5 V
